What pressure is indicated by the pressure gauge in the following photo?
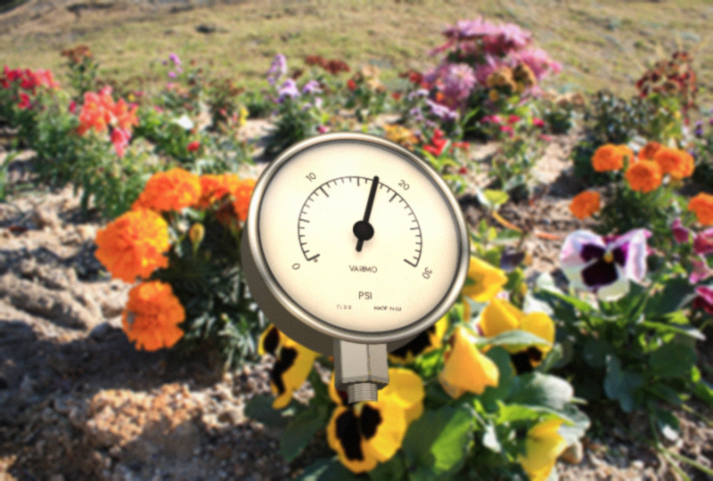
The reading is 17 psi
